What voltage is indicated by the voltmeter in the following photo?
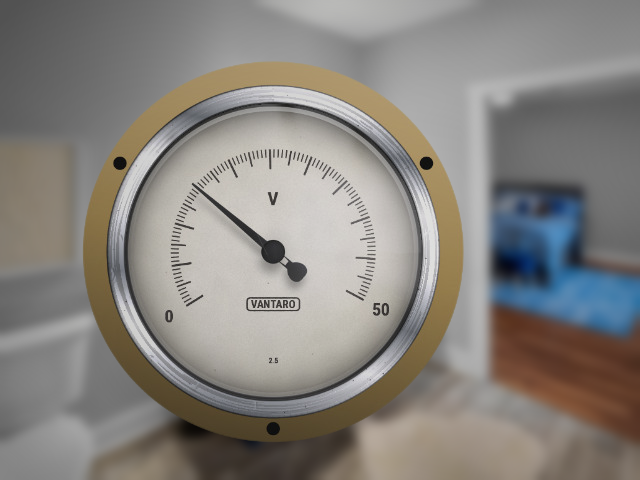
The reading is 15 V
